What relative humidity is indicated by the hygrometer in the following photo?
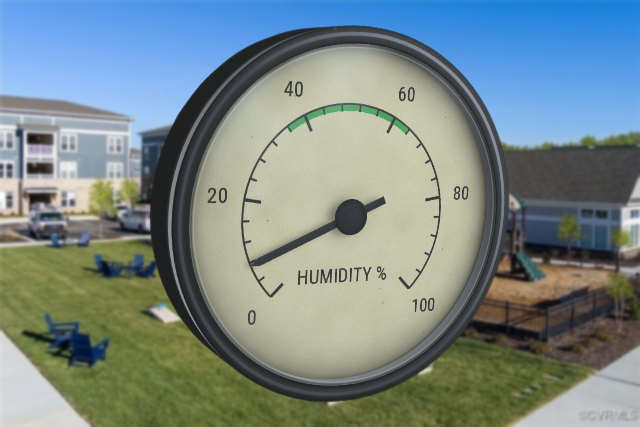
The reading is 8 %
